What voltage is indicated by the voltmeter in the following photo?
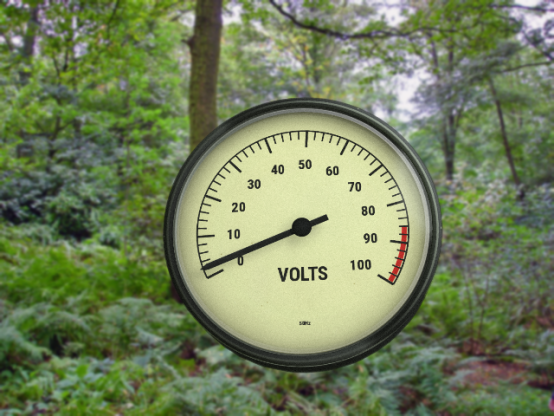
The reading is 2 V
